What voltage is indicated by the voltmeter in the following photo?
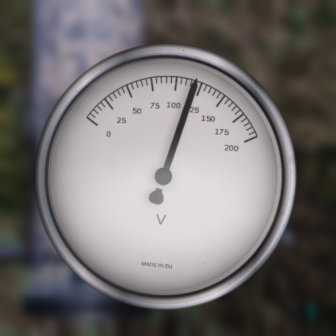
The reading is 120 V
